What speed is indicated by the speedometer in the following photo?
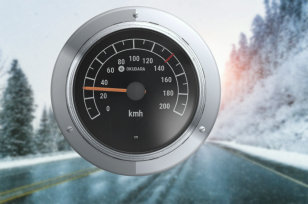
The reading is 30 km/h
